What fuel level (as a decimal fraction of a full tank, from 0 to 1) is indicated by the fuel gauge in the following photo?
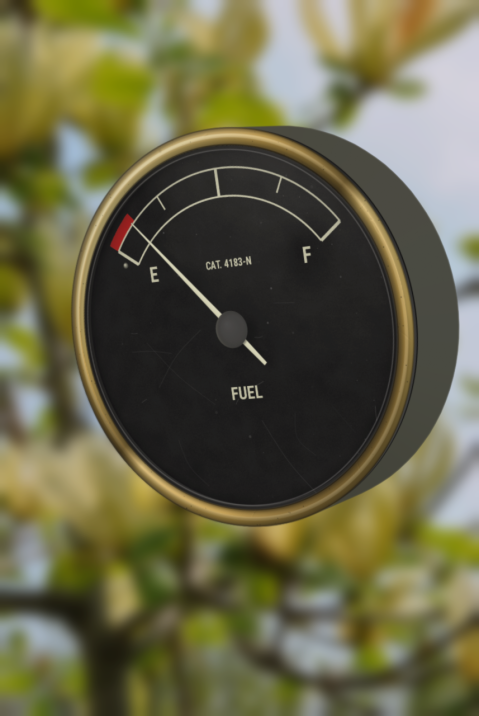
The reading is 0.125
